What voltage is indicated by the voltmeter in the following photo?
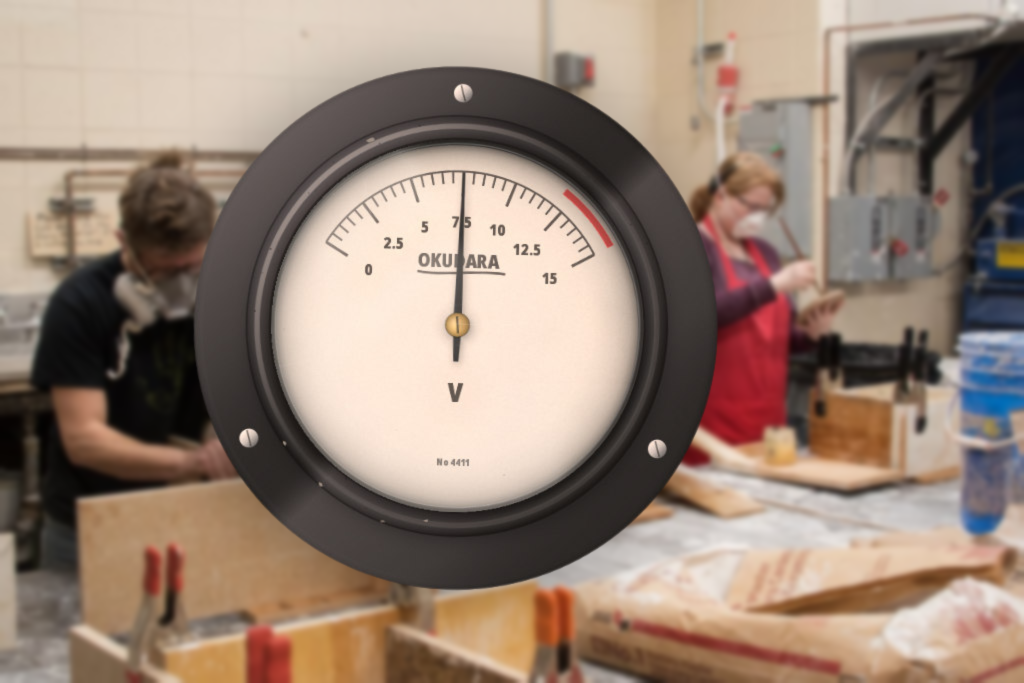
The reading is 7.5 V
